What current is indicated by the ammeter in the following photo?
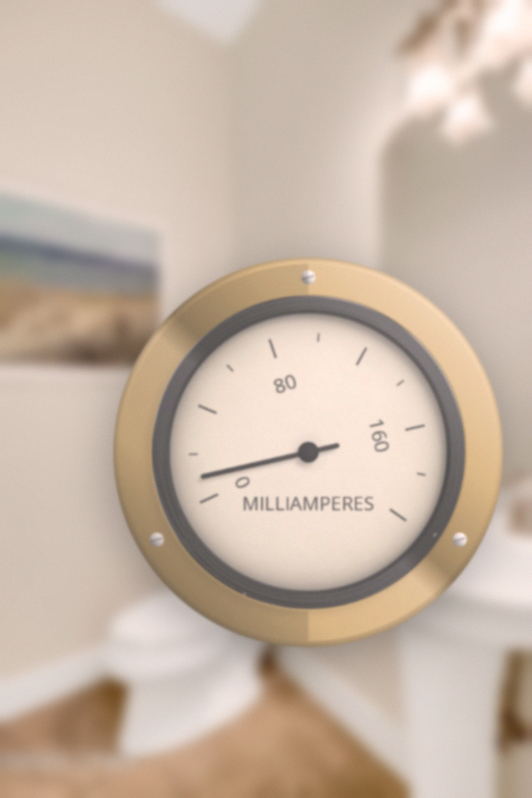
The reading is 10 mA
